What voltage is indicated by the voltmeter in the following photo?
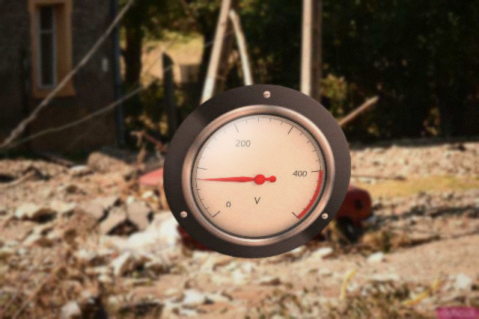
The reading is 80 V
